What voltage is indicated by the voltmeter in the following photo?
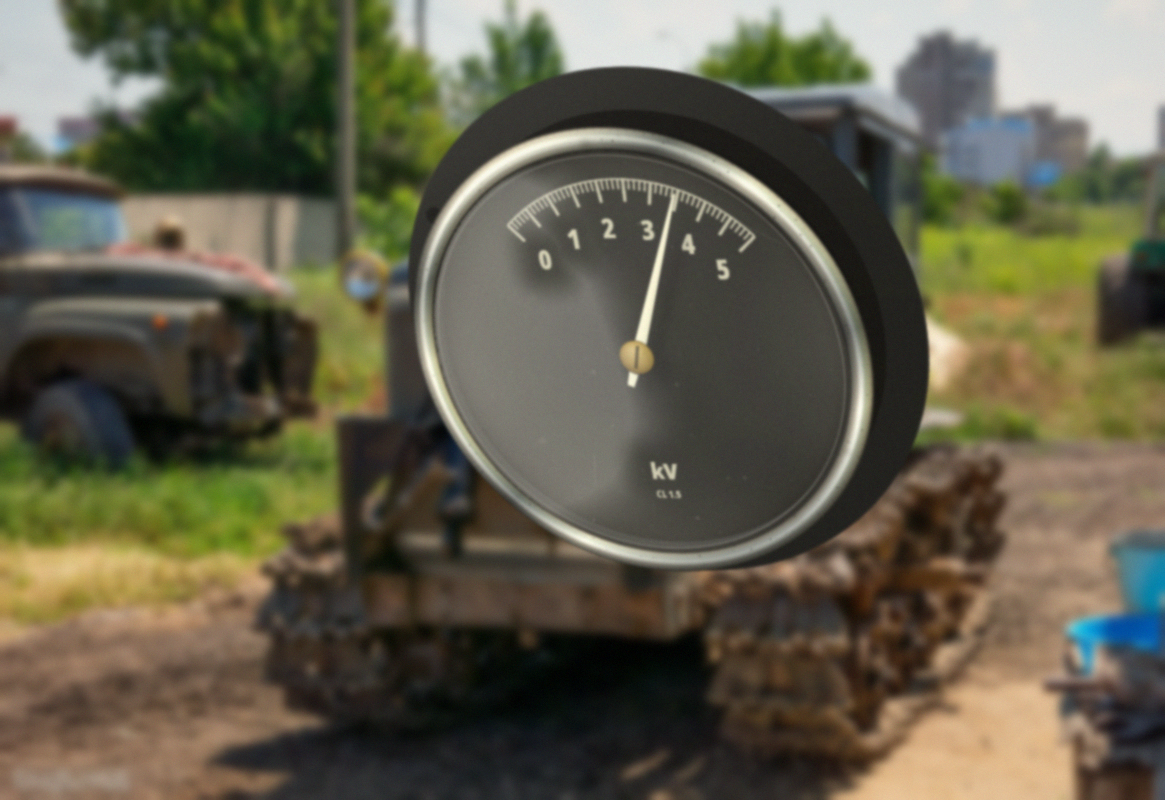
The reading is 3.5 kV
